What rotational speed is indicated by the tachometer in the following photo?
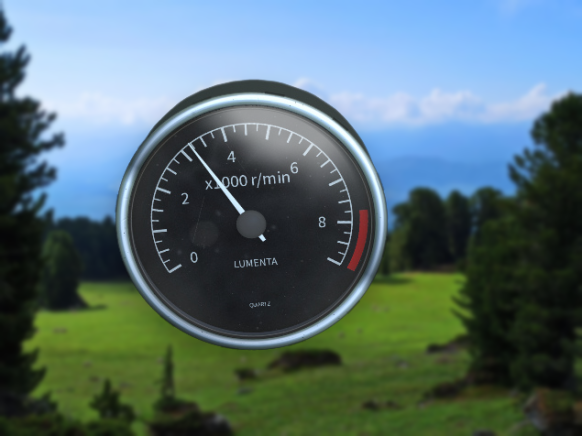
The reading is 3250 rpm
